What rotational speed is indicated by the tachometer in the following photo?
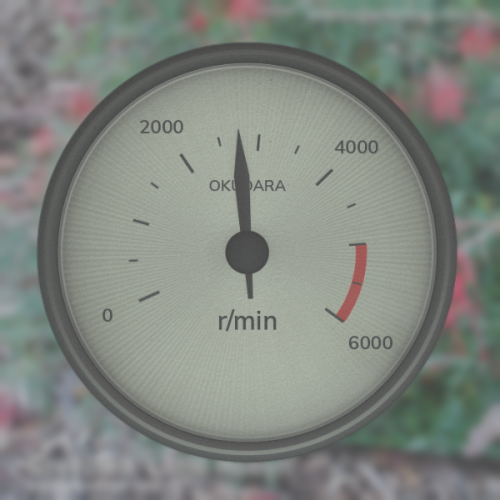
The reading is 2750 rpm
